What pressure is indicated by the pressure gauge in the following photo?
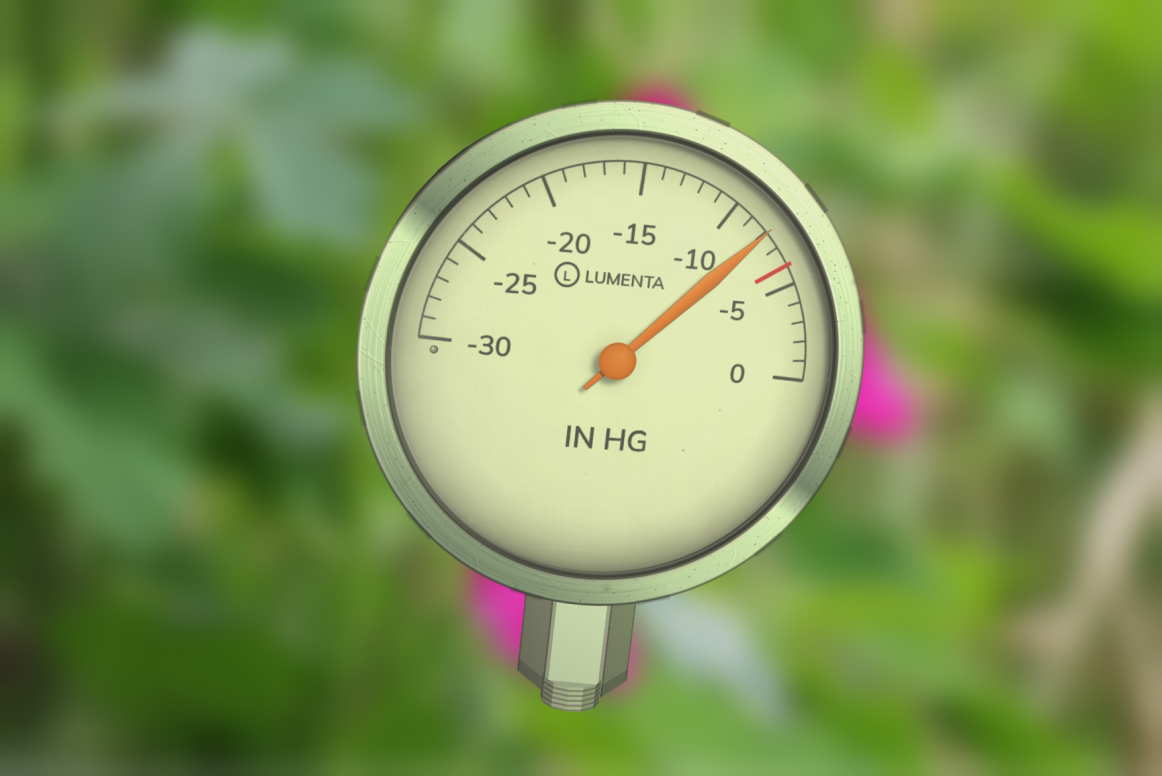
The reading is -8 inHg
